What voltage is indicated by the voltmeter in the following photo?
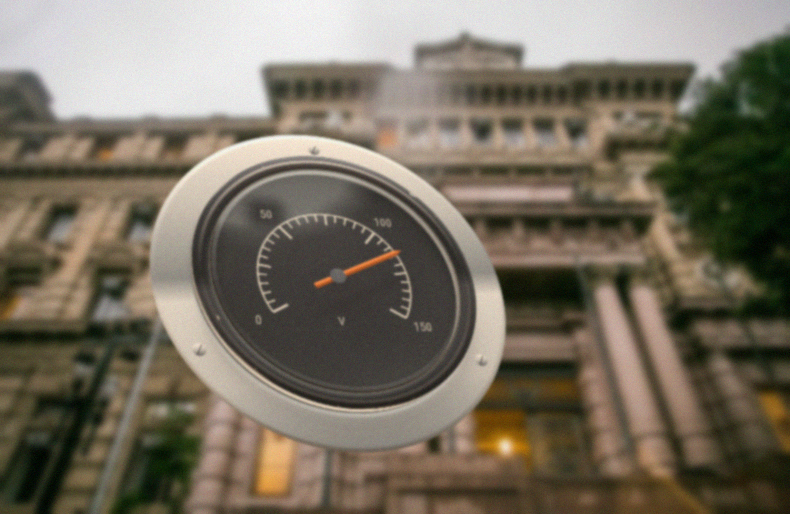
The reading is 115 V
